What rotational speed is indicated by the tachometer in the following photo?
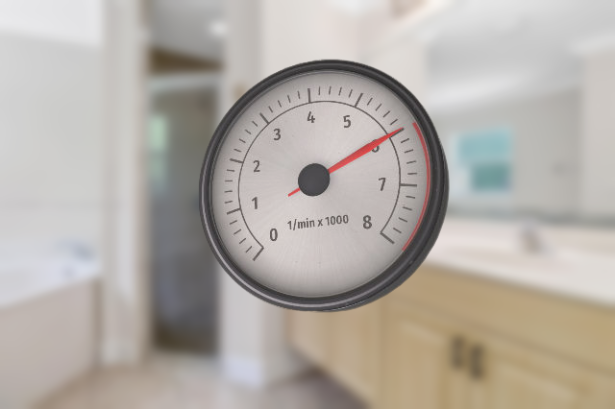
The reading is 6000 rpm
